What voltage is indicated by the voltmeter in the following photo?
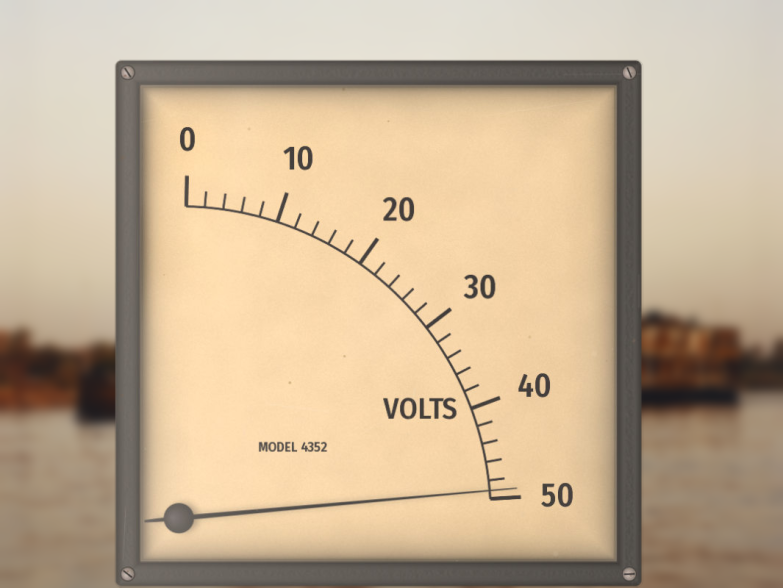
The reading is 49 V
